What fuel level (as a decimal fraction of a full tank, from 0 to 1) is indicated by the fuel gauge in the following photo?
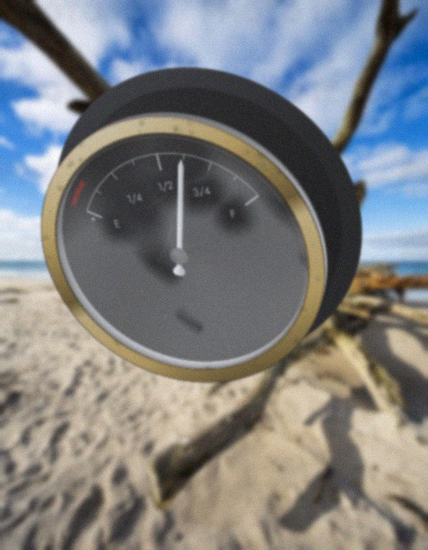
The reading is 0.625
